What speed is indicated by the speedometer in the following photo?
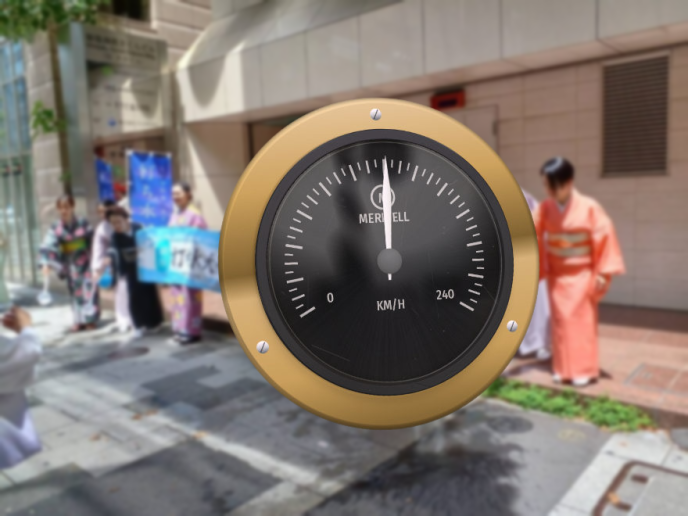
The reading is 120 km/h
